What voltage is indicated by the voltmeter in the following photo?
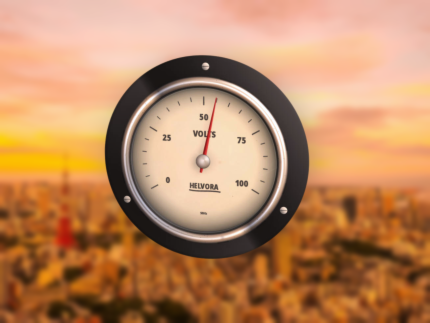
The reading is 55 V
